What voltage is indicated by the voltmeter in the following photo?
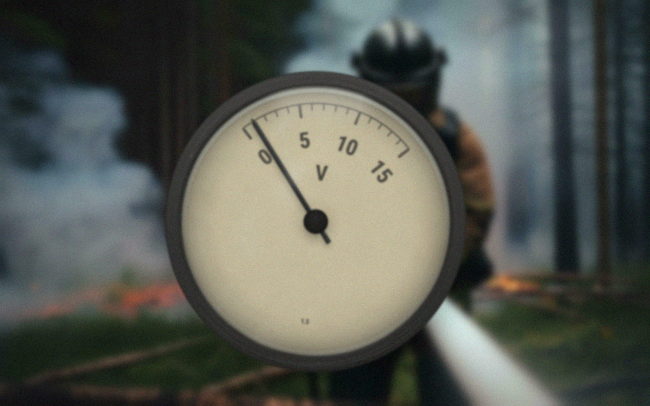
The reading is 1 V
